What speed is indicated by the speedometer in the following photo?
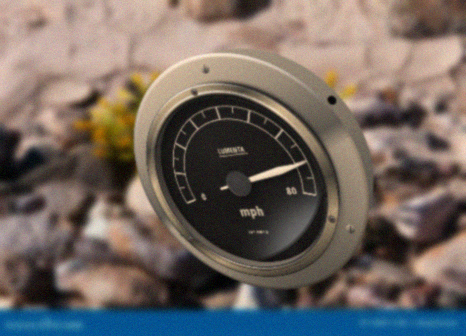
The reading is 70 mph
